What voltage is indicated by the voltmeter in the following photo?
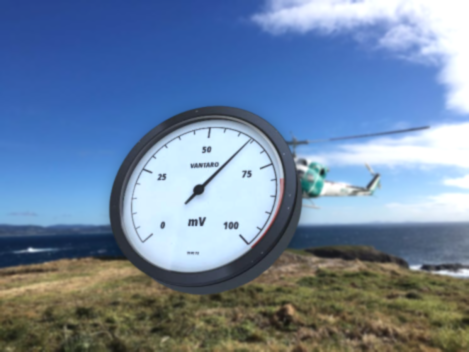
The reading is 65 mV
